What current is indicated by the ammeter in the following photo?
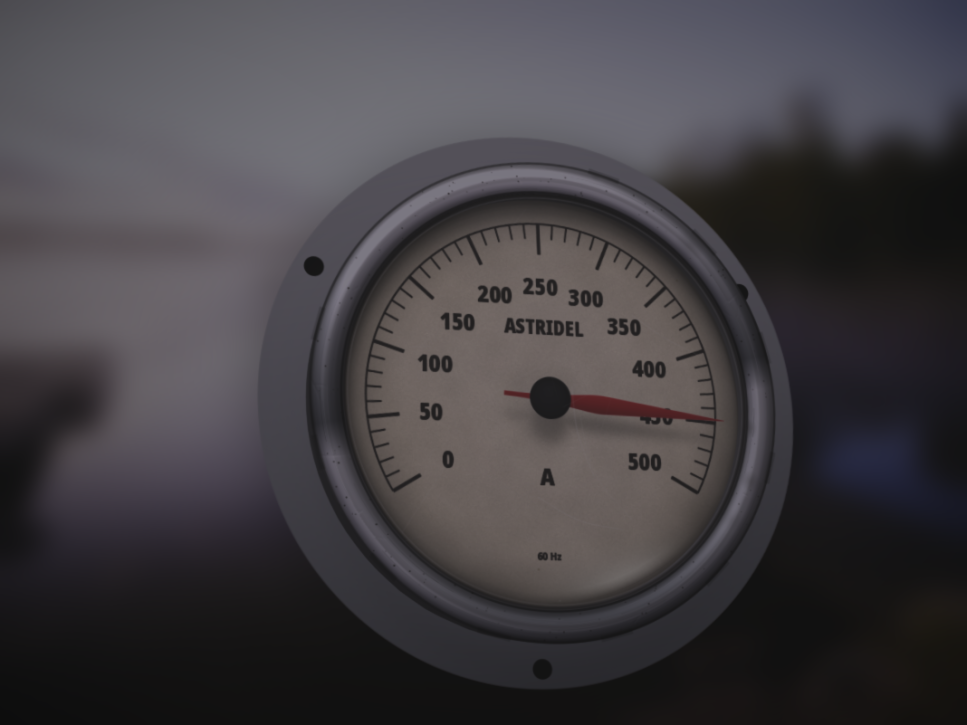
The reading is 450 A
